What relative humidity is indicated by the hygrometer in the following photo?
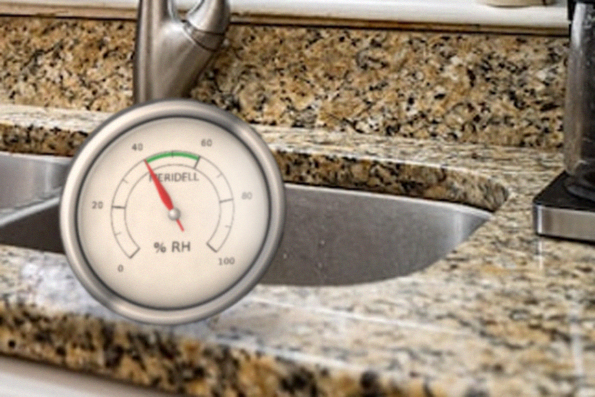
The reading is 40 %
